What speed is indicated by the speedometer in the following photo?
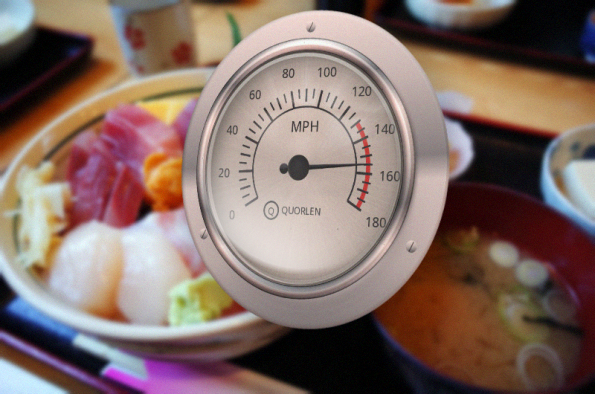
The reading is 155 mph
